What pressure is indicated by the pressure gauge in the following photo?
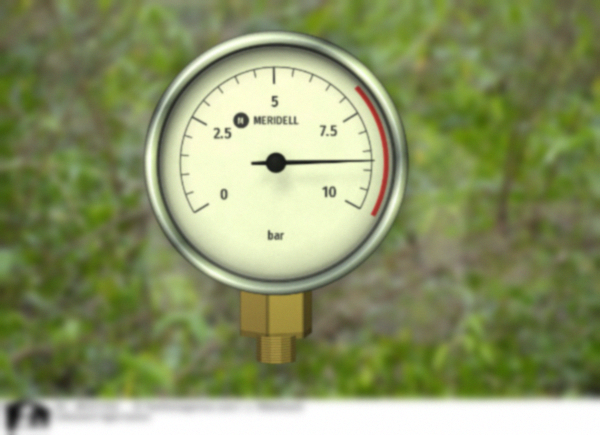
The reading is 8.75 bar
